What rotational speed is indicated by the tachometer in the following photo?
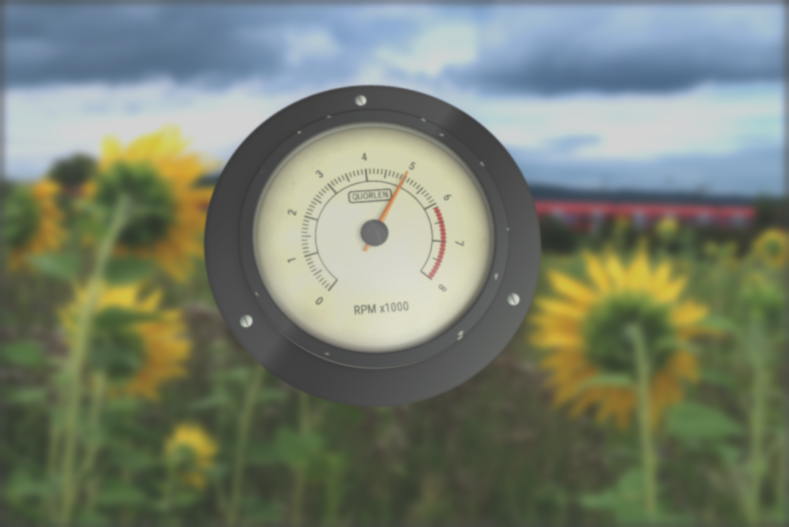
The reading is 5000 rpm
